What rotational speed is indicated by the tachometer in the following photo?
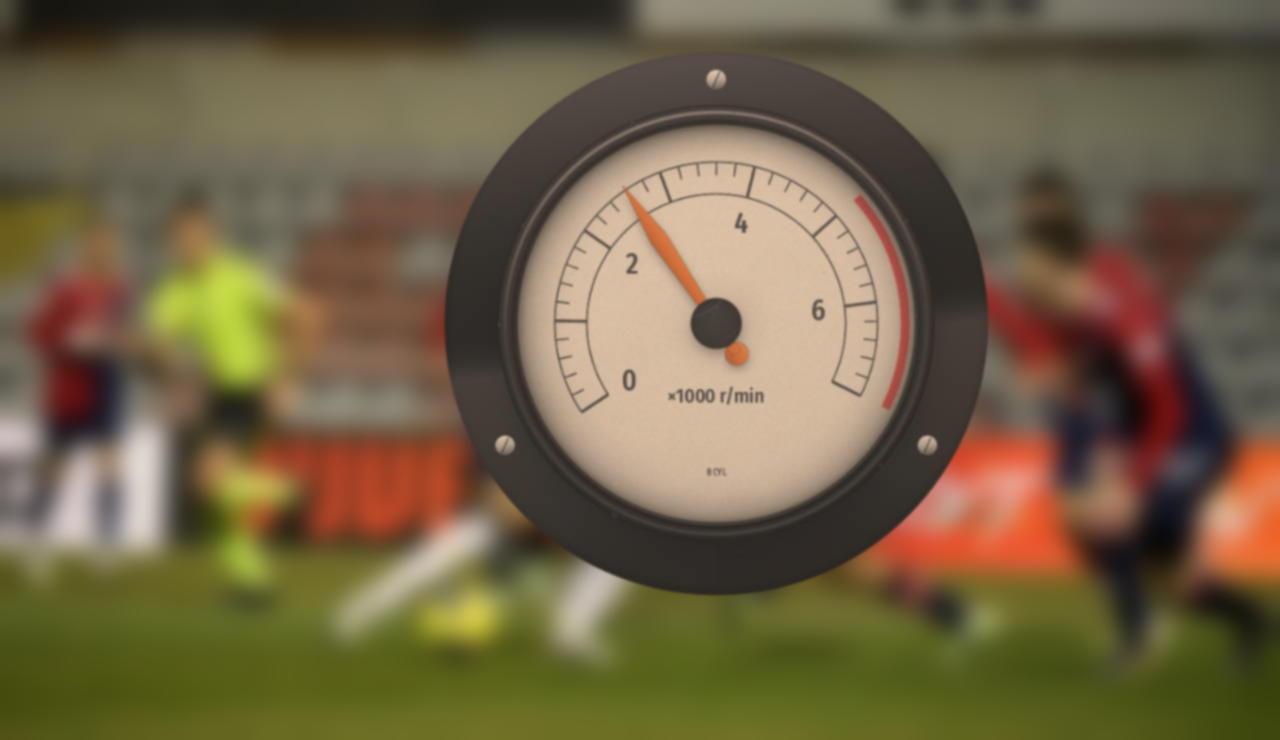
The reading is 2600 rpm
